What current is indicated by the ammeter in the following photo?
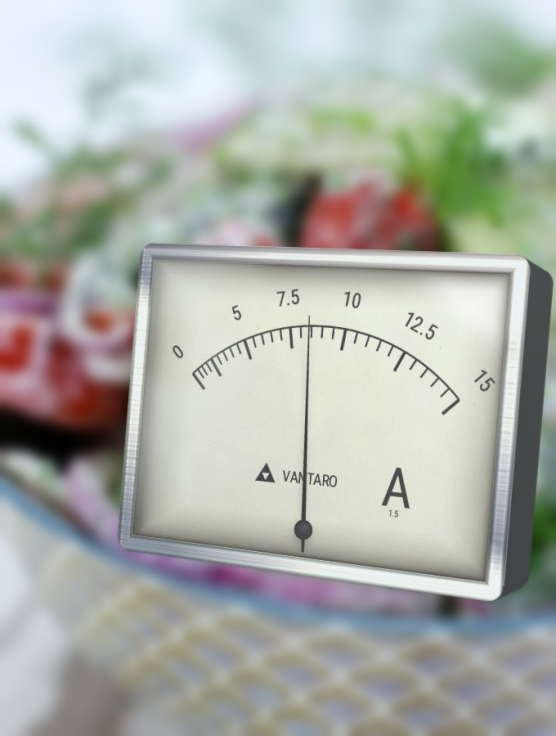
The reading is 8.5 A
